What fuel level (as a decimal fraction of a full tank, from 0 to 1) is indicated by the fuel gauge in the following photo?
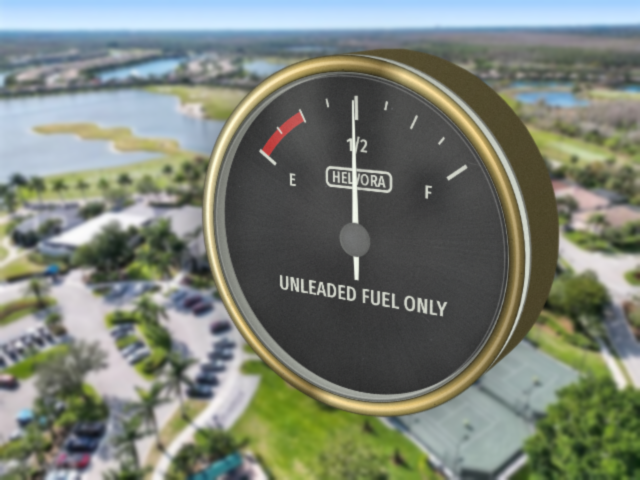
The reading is 0.5
